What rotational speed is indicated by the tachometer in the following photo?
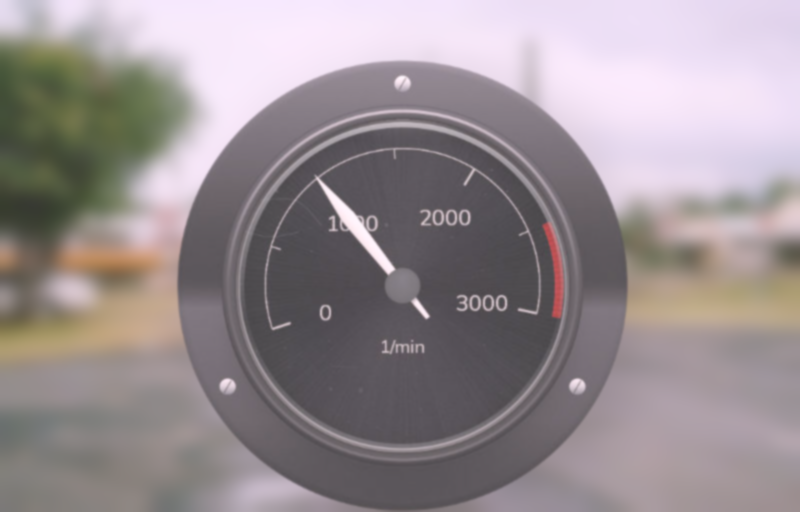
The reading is 1000 rpm
